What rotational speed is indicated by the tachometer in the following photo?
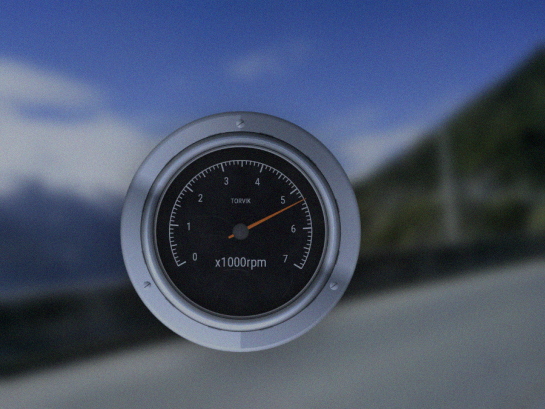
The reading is 5300 rpm
